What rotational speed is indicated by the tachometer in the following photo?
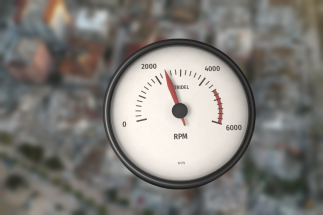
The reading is 2400 rpm
